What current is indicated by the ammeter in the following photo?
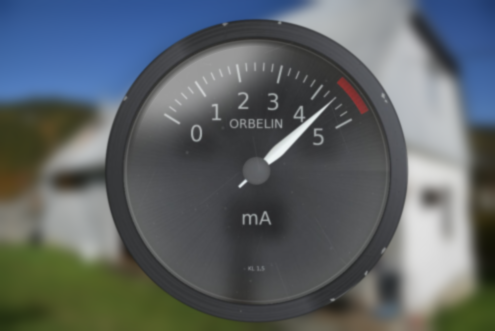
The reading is 4.4 mA
